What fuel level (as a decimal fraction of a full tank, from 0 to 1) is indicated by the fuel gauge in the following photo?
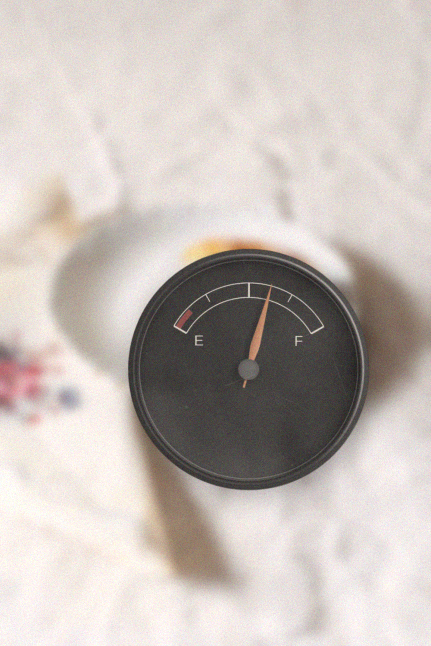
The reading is 0.625
